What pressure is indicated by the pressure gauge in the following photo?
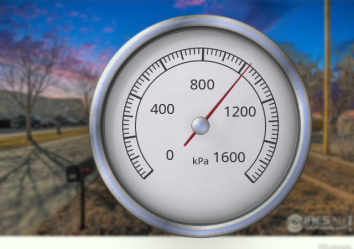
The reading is 1020 kPa
